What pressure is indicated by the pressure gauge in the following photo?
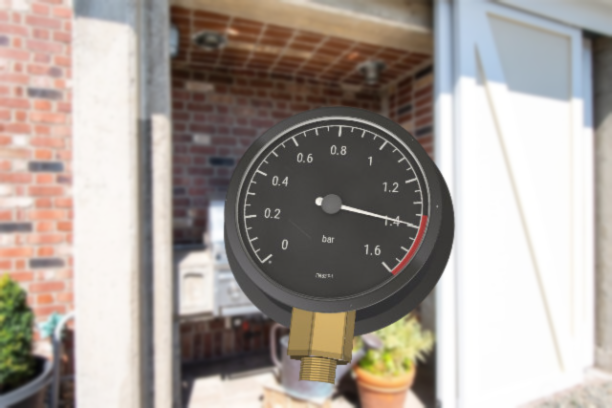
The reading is 1.4 bar
